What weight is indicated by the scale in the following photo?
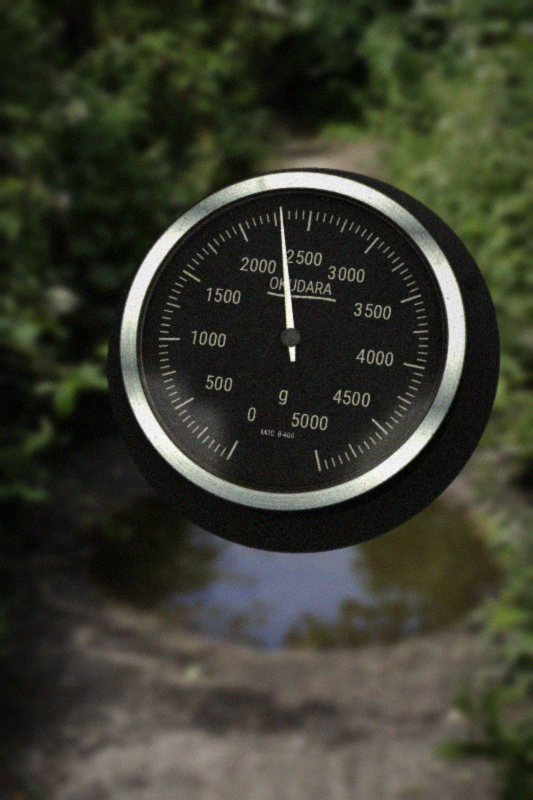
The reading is 2300 g
